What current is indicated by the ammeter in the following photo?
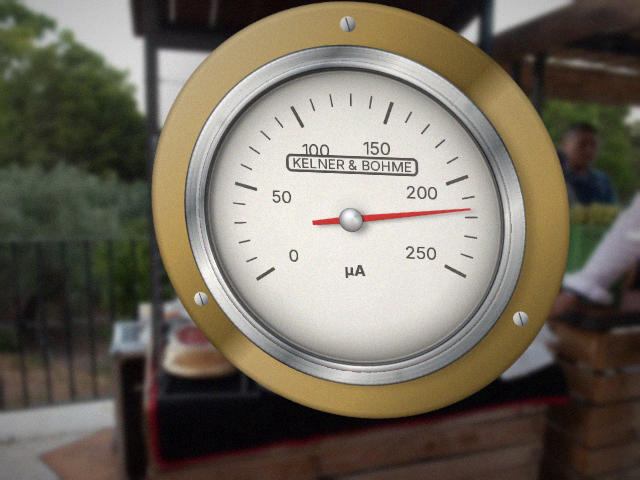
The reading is 215 µA
